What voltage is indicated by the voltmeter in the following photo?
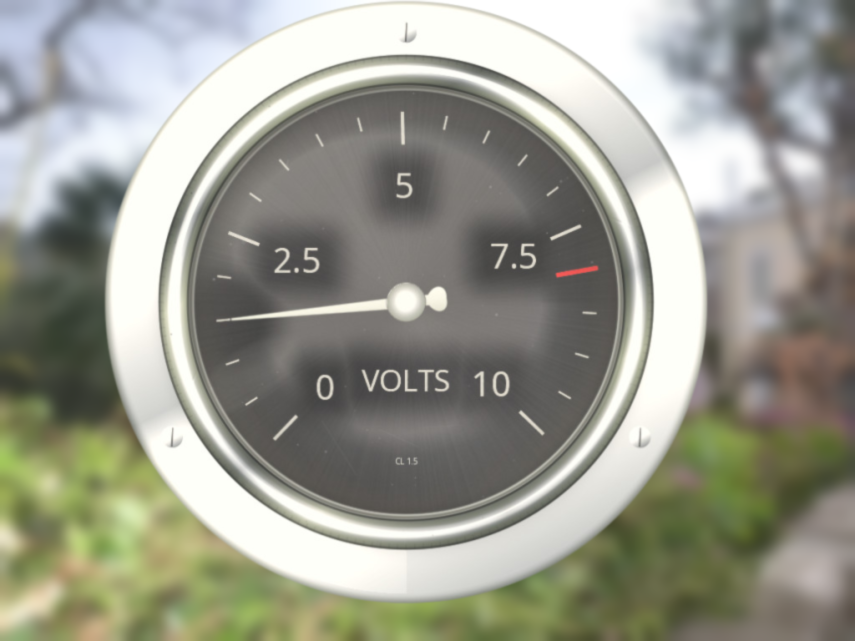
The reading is 1.5 V
